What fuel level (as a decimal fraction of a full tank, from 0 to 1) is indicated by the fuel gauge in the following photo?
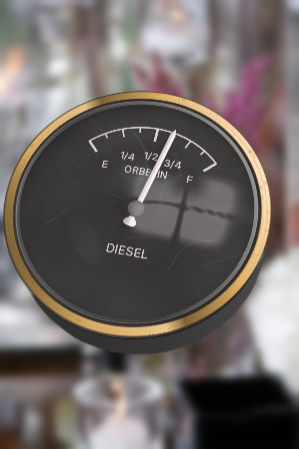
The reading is 0.625
